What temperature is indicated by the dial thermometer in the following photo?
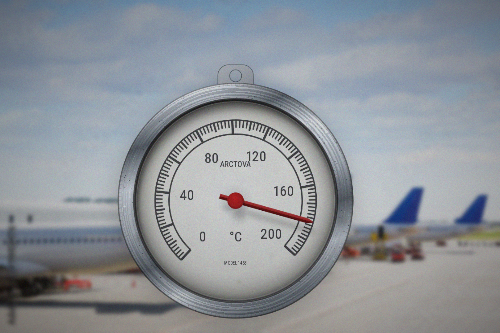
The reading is 180 °C
